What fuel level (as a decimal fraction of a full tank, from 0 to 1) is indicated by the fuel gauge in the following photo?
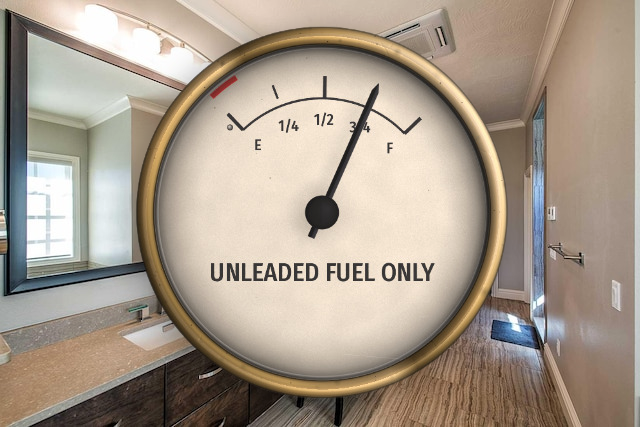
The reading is 0.75
